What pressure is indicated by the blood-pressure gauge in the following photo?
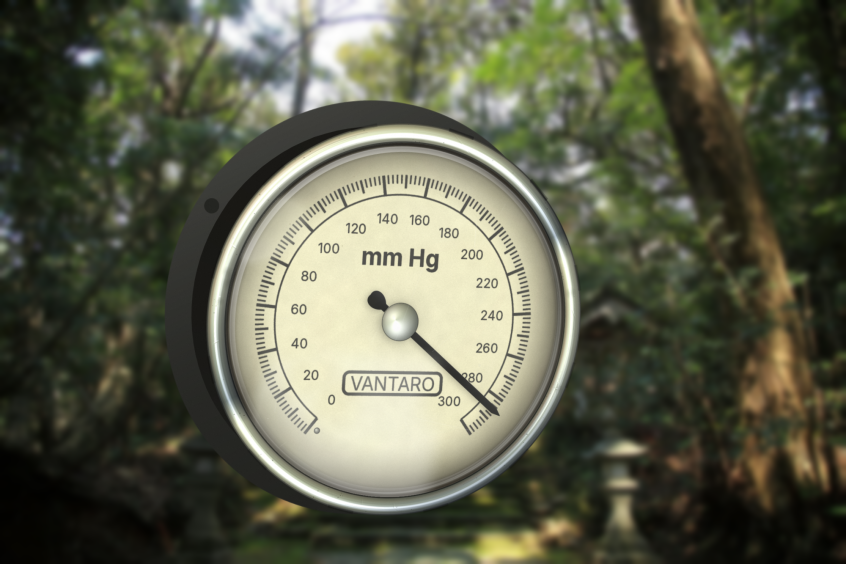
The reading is 286 mmHg
